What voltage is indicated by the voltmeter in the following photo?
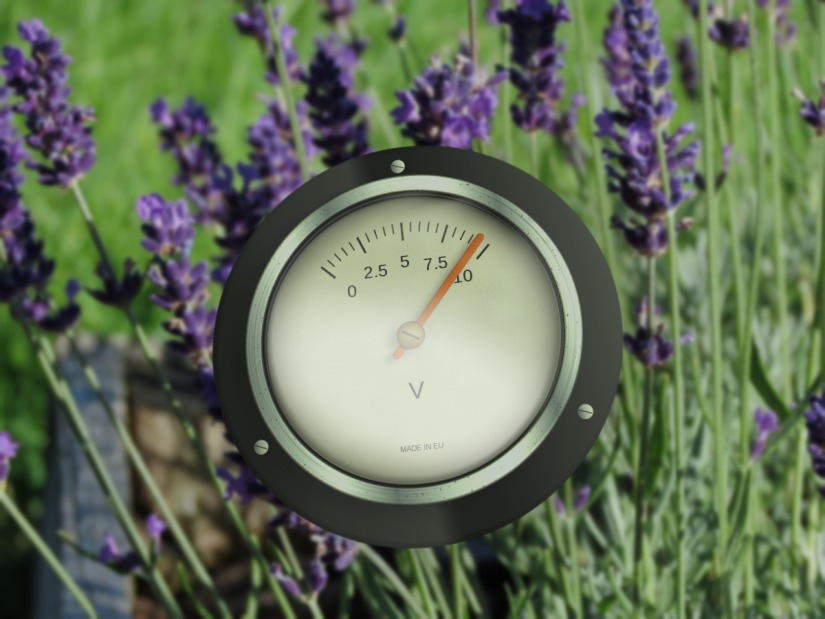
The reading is 9.5 V
